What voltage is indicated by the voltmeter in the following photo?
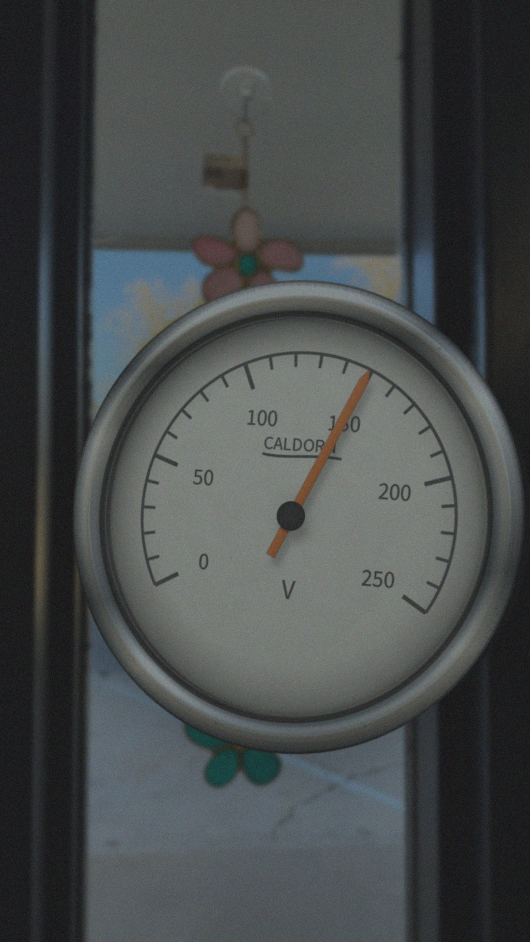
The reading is 150 V
